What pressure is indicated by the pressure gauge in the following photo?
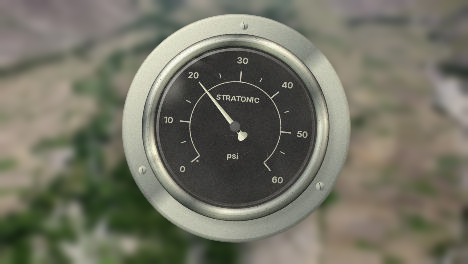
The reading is 20 psi
